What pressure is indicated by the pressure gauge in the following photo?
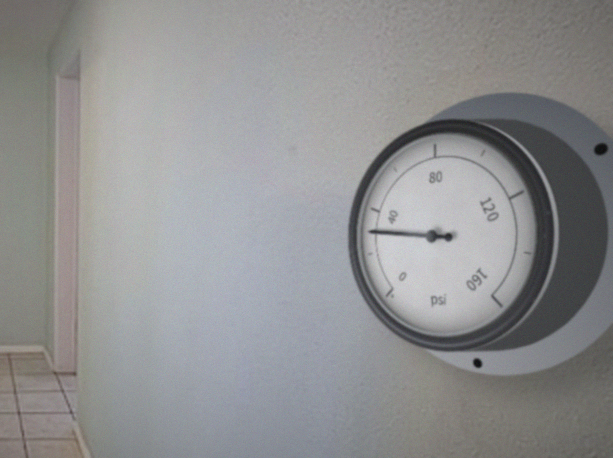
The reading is 30 psi
